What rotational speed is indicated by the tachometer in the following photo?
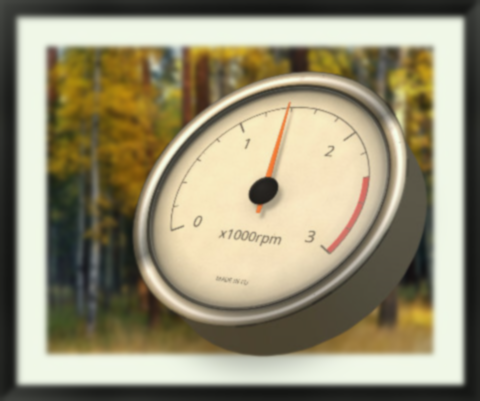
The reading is 1400 rpm
